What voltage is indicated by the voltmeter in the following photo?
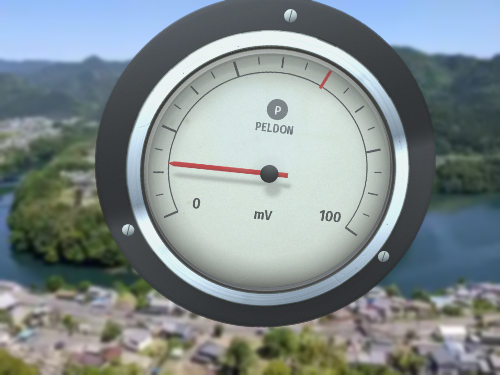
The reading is 12.5 mV
